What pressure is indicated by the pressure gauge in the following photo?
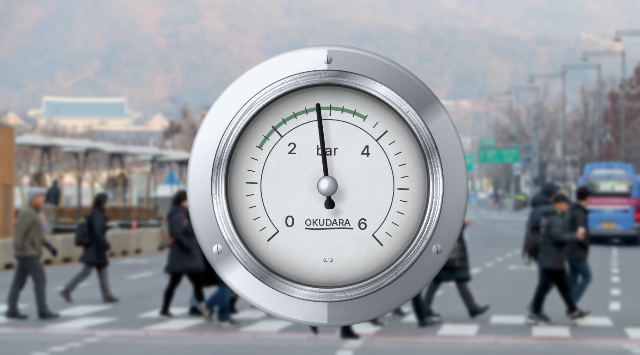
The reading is 2.8 bar
